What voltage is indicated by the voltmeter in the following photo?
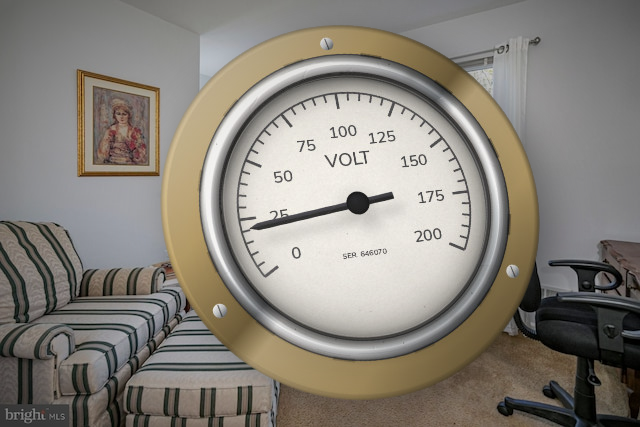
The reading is 20 V
